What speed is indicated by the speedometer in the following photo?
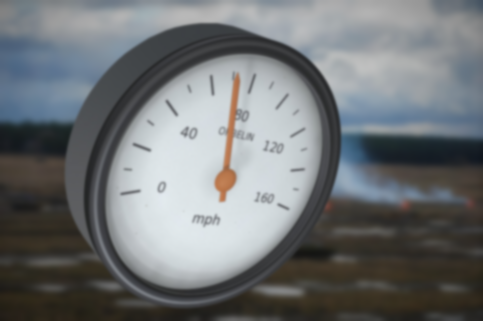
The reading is 70 mph
